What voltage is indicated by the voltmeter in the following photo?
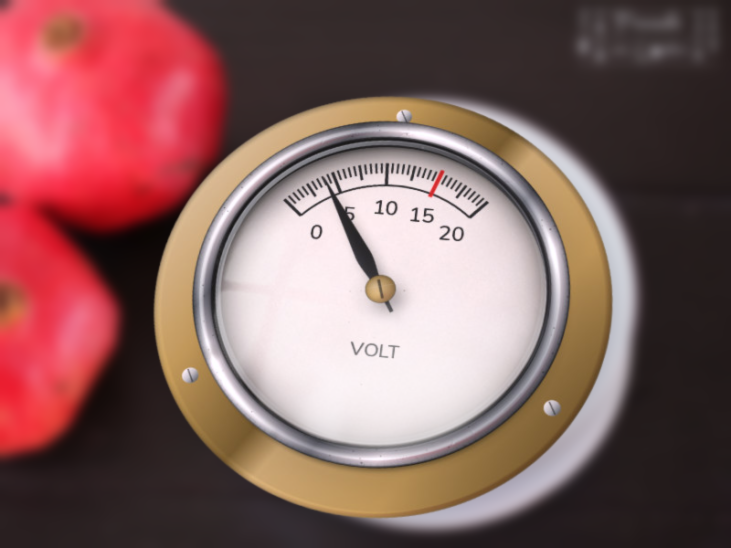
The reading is 4 V
